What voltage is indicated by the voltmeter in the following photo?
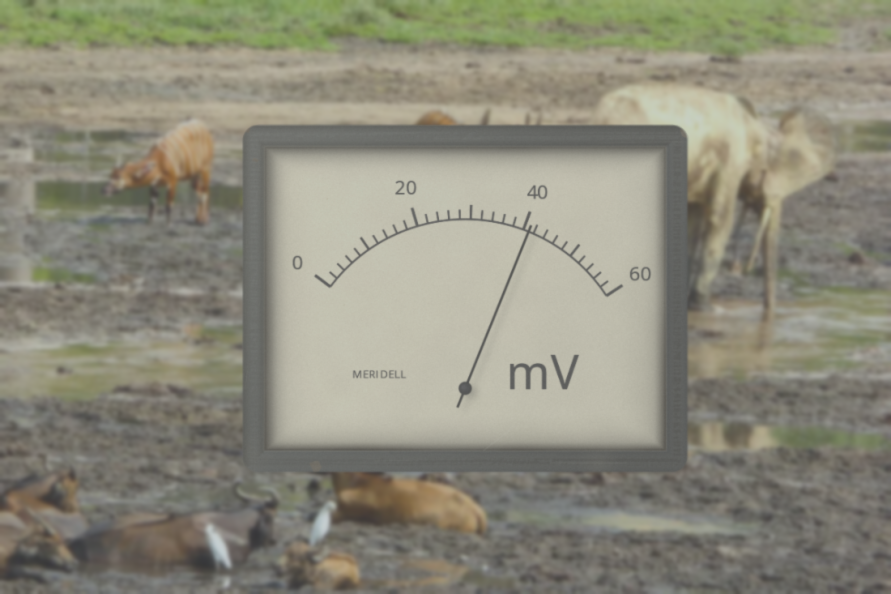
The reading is 41 mV
